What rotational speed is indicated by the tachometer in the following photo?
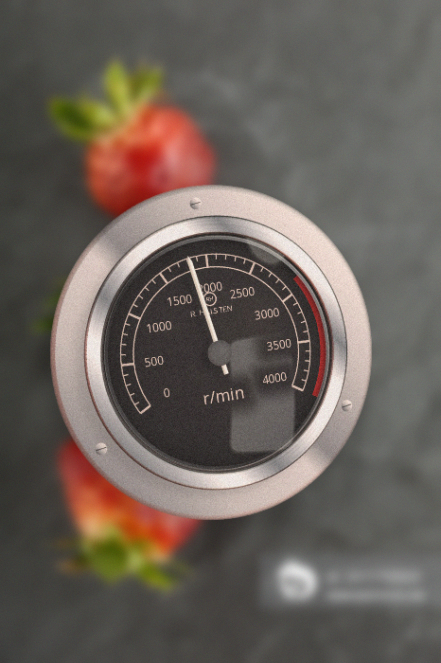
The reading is 1800 rpm
